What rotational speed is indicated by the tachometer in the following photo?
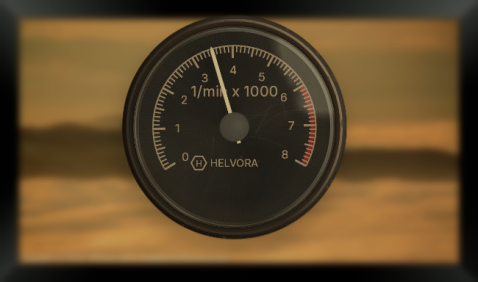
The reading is 3500 rpm
